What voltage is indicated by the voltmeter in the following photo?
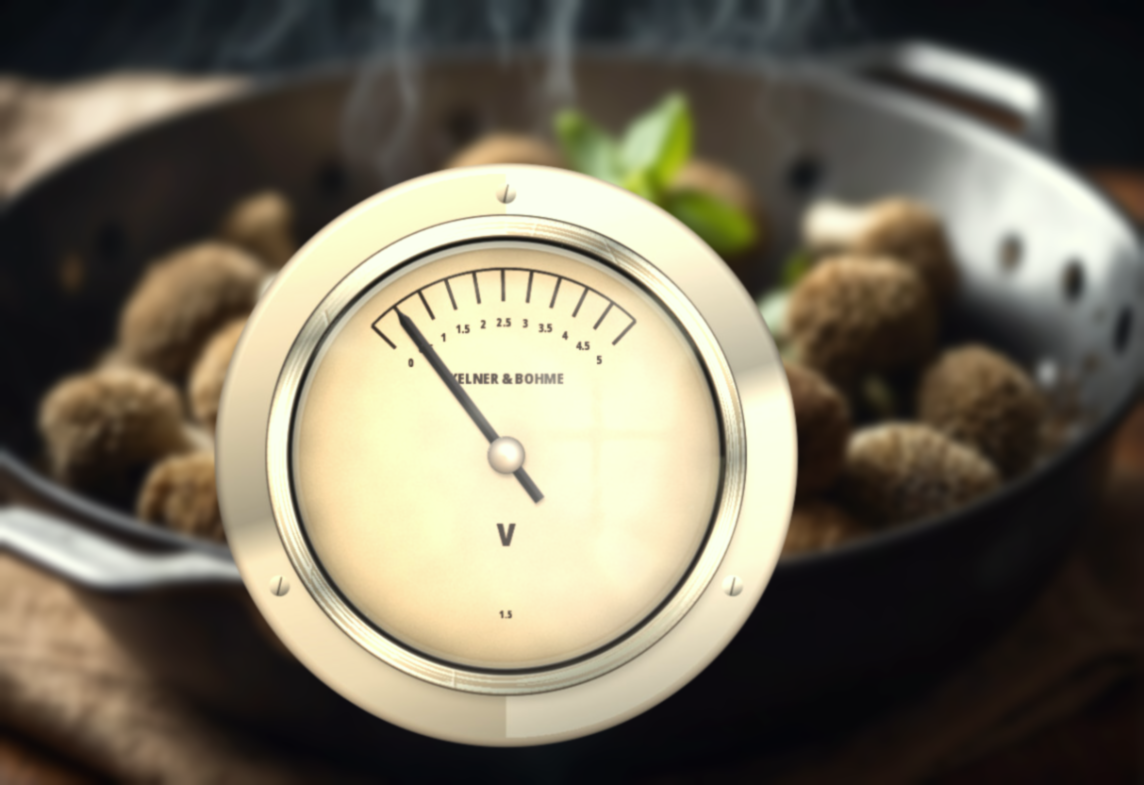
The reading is 0.5 V
